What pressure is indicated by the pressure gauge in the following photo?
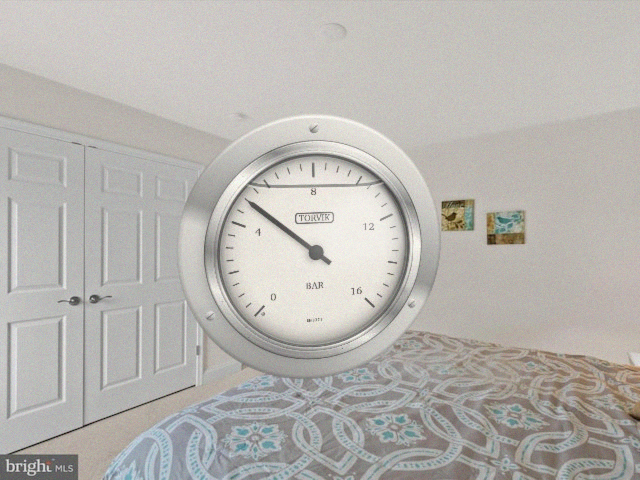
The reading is 5 bar
